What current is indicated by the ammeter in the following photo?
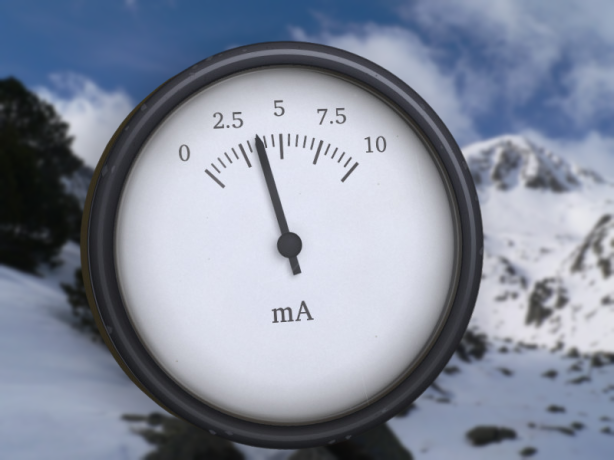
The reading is 3.5 mA
